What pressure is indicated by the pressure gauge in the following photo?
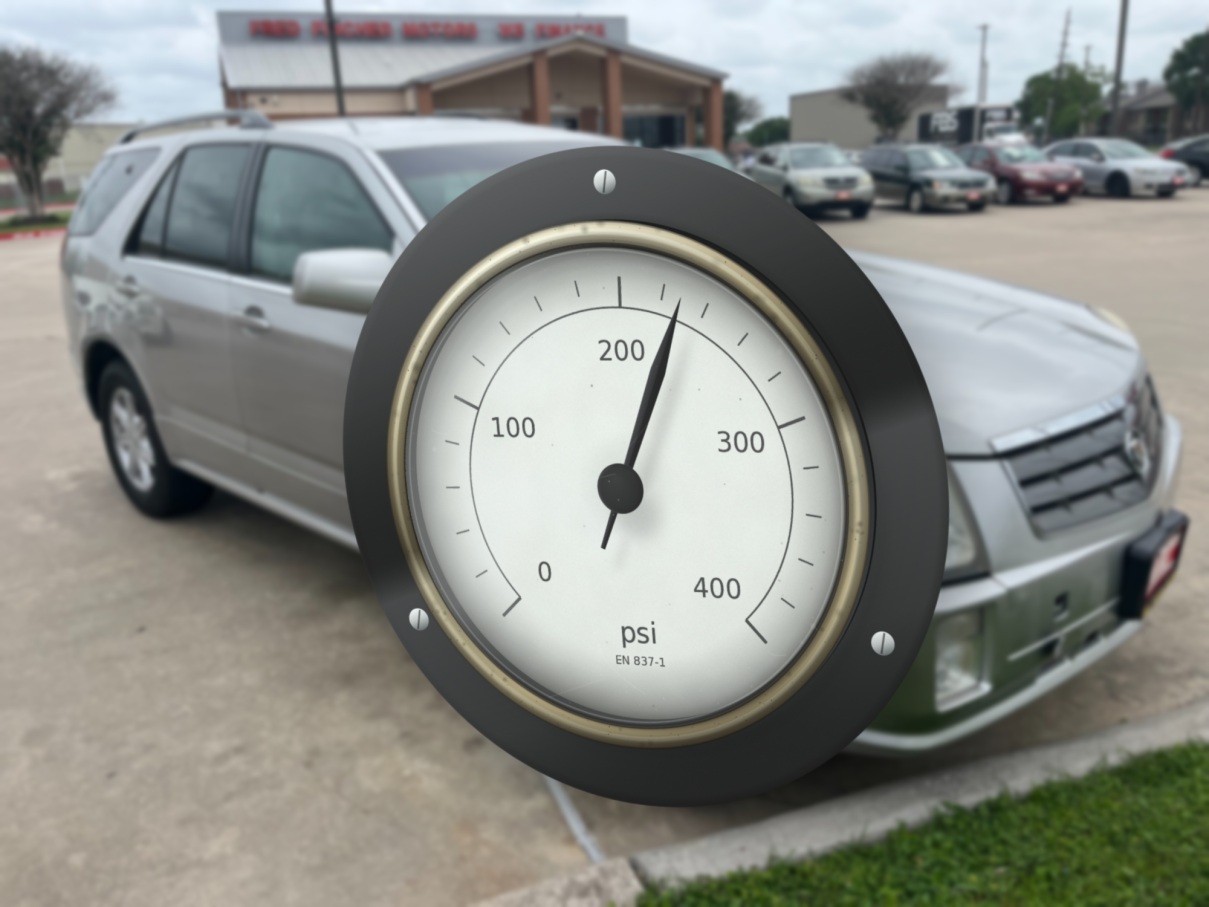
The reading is 230 psi
